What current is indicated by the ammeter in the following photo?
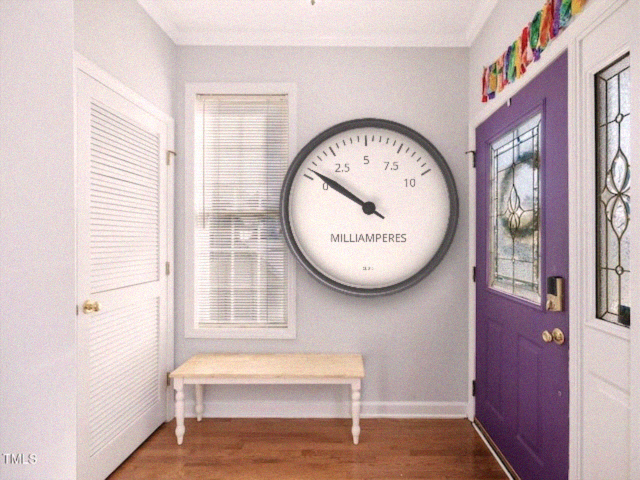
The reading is 0.5 mA
